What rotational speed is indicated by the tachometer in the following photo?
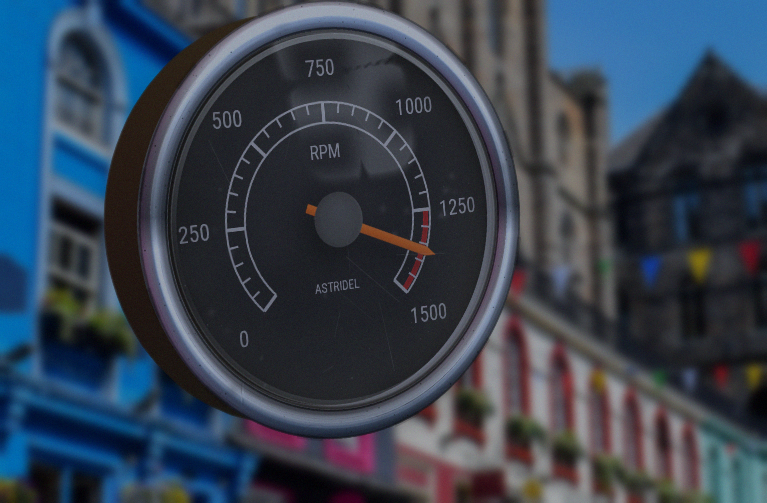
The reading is 1375 rpm
